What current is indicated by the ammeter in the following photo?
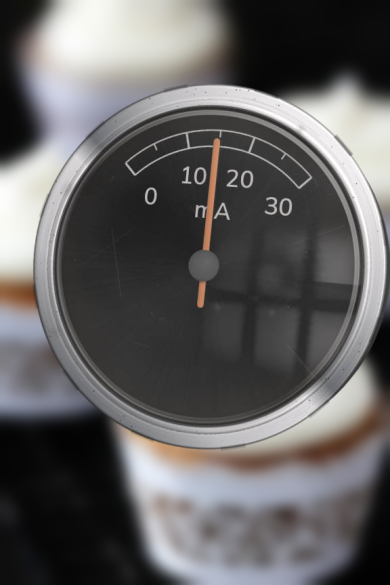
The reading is 15 mA
